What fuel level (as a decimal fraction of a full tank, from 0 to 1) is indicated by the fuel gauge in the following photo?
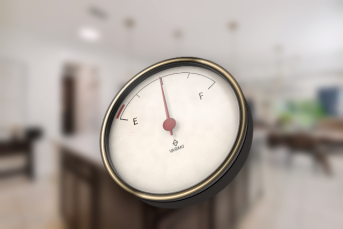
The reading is 0.5
